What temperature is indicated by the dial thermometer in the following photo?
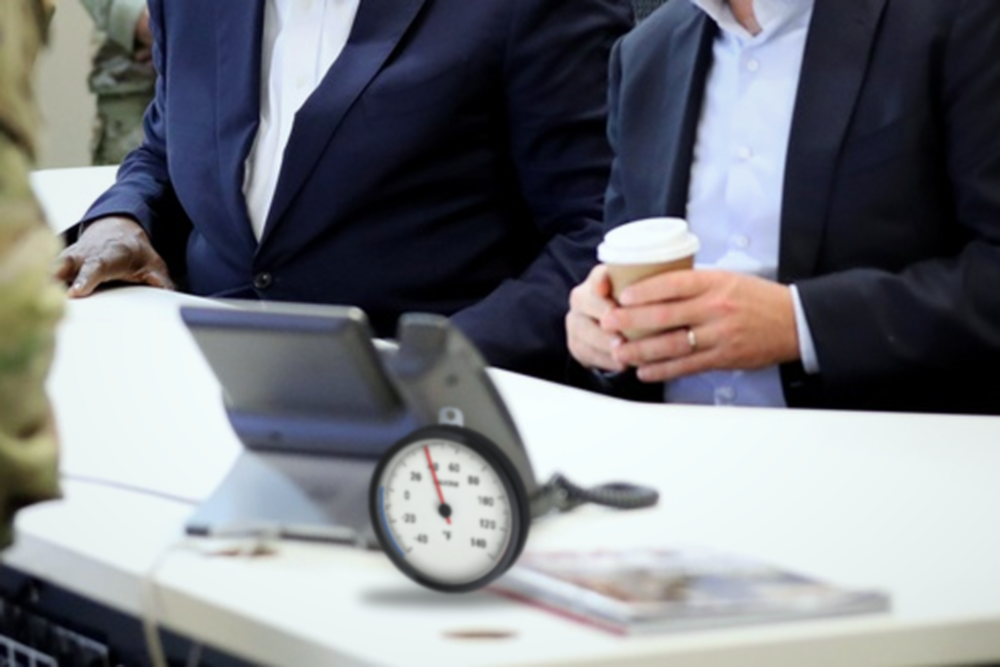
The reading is 40 °F
